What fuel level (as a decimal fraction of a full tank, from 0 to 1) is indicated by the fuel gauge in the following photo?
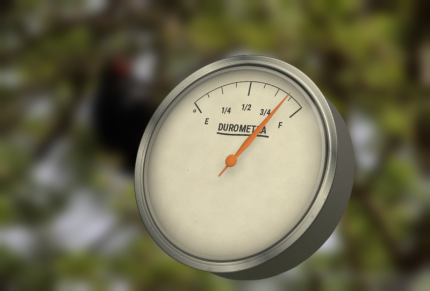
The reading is 0.875
